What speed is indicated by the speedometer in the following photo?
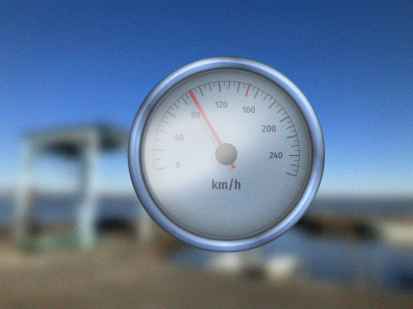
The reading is 90 km/h
